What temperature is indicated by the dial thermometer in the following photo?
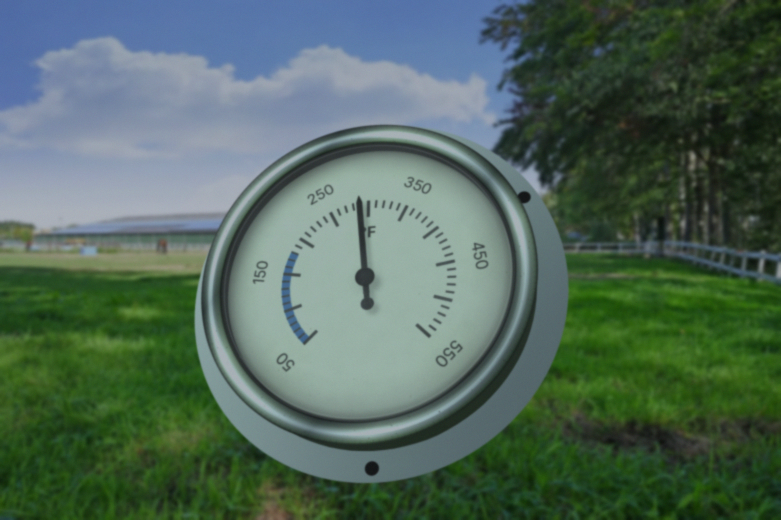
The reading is 290 °F
